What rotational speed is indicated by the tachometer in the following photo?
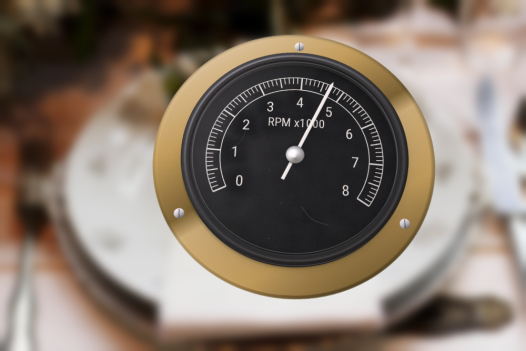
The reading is 4700 rpm
